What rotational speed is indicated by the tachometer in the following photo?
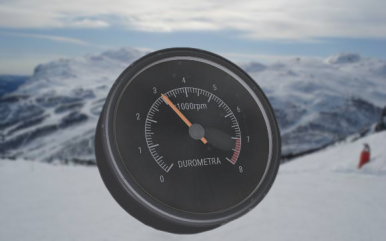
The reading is 3000 rpm
